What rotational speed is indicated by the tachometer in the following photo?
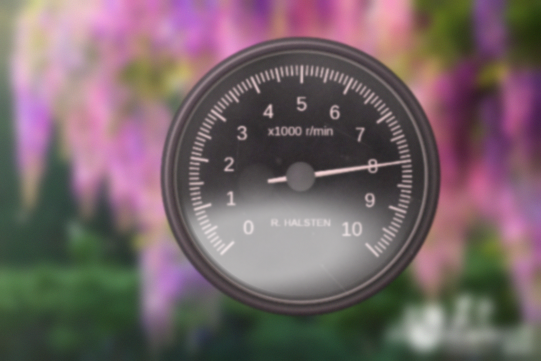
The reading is 8000 rpm
